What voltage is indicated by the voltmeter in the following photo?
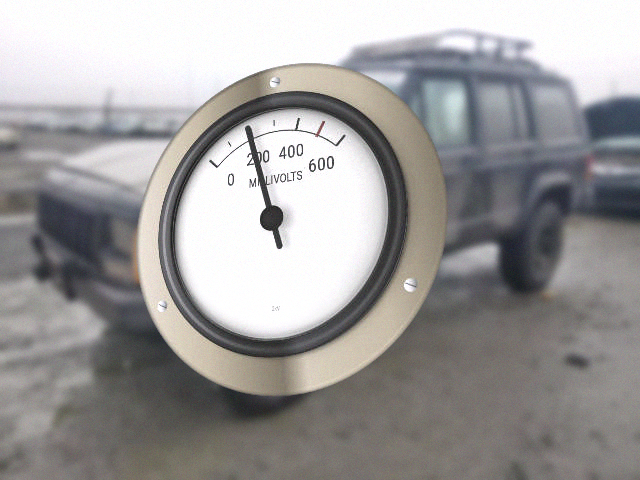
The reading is 200 mV
